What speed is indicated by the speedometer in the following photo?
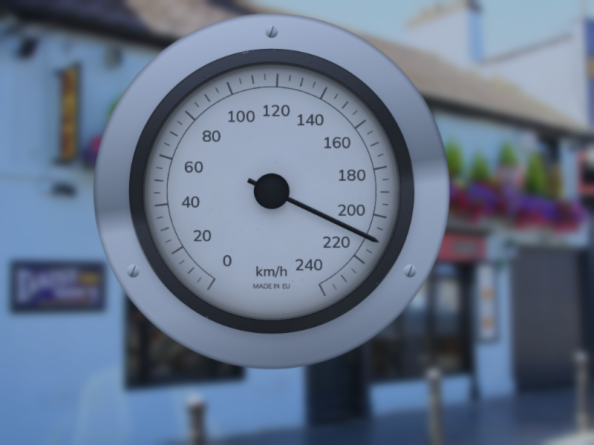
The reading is 210 km/h
